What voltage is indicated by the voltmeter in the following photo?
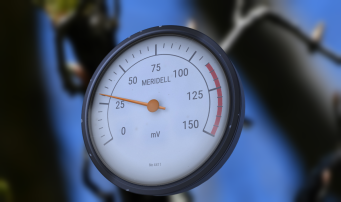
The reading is 30 mV
